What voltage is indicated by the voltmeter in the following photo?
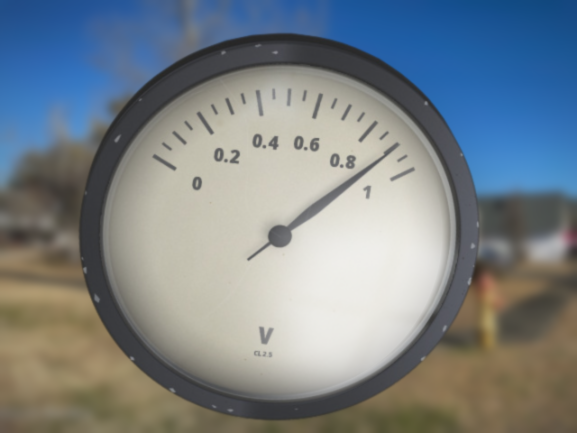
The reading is 0.9 V
